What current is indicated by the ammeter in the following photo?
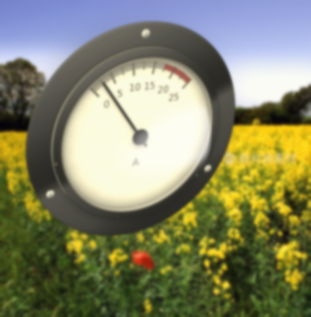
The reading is 2.5 A
